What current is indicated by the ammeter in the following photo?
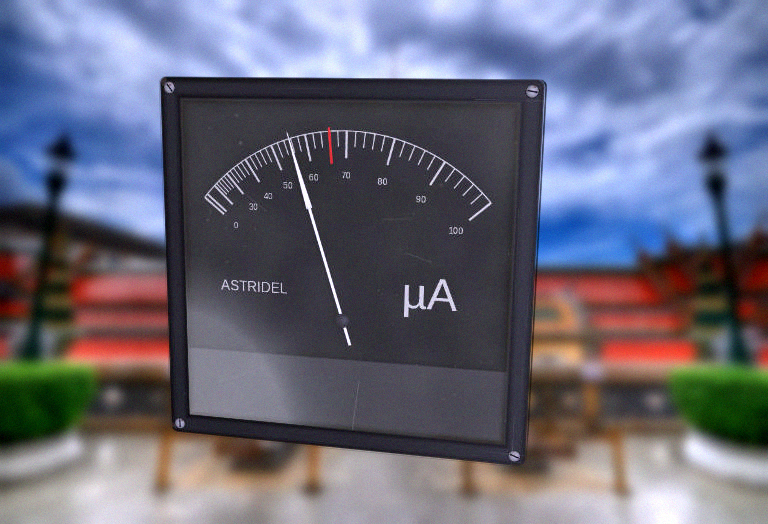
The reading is 56 µA
